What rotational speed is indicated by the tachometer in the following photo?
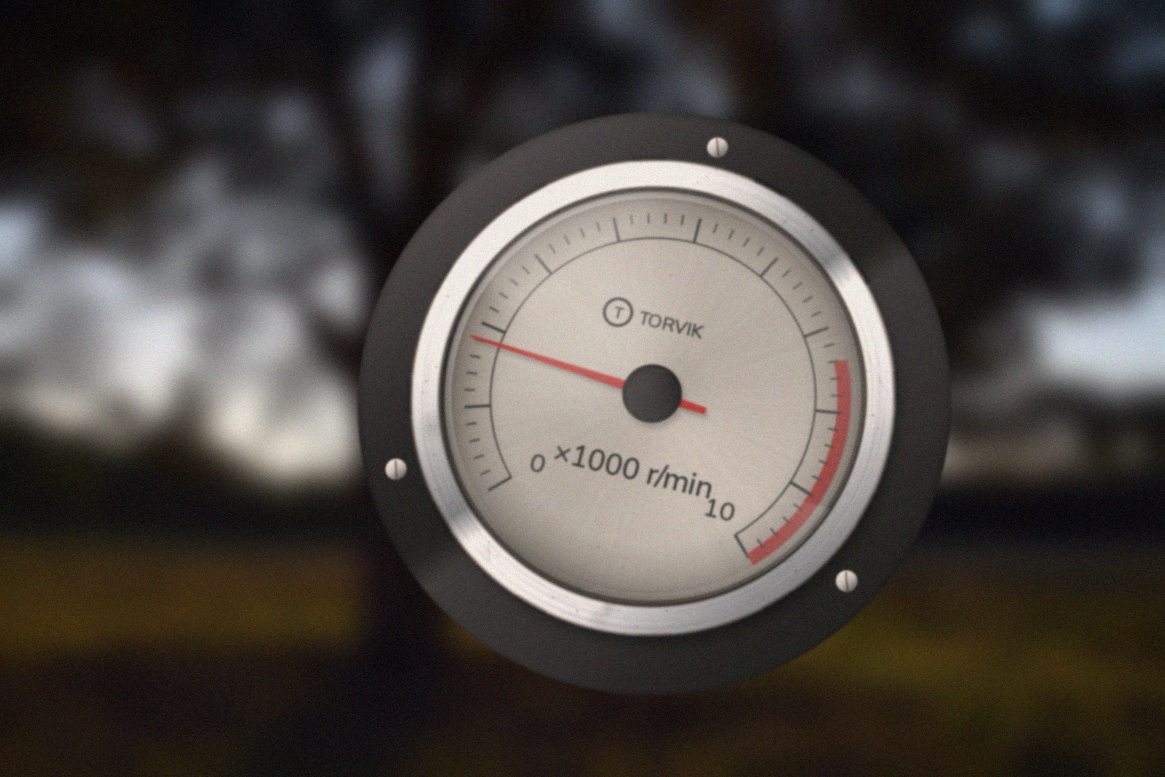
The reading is 1800 rpm
